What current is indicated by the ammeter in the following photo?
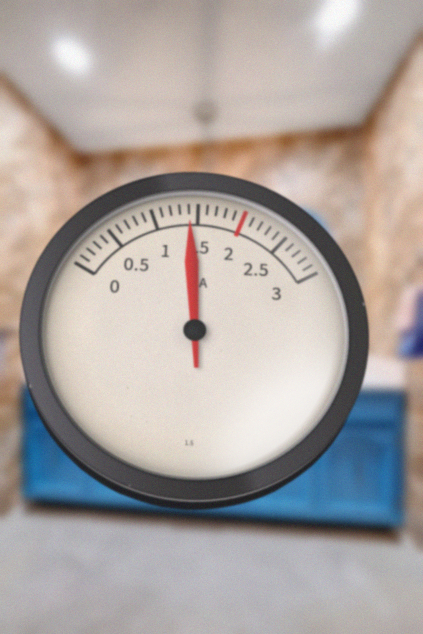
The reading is 1.4 mA
